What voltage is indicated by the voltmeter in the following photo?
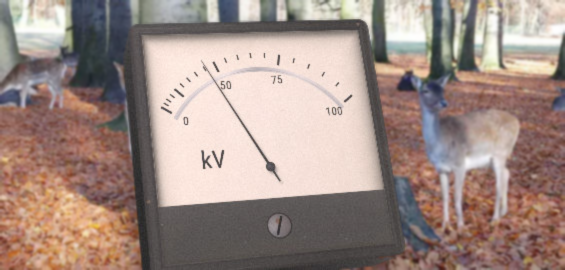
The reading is 45 kV
